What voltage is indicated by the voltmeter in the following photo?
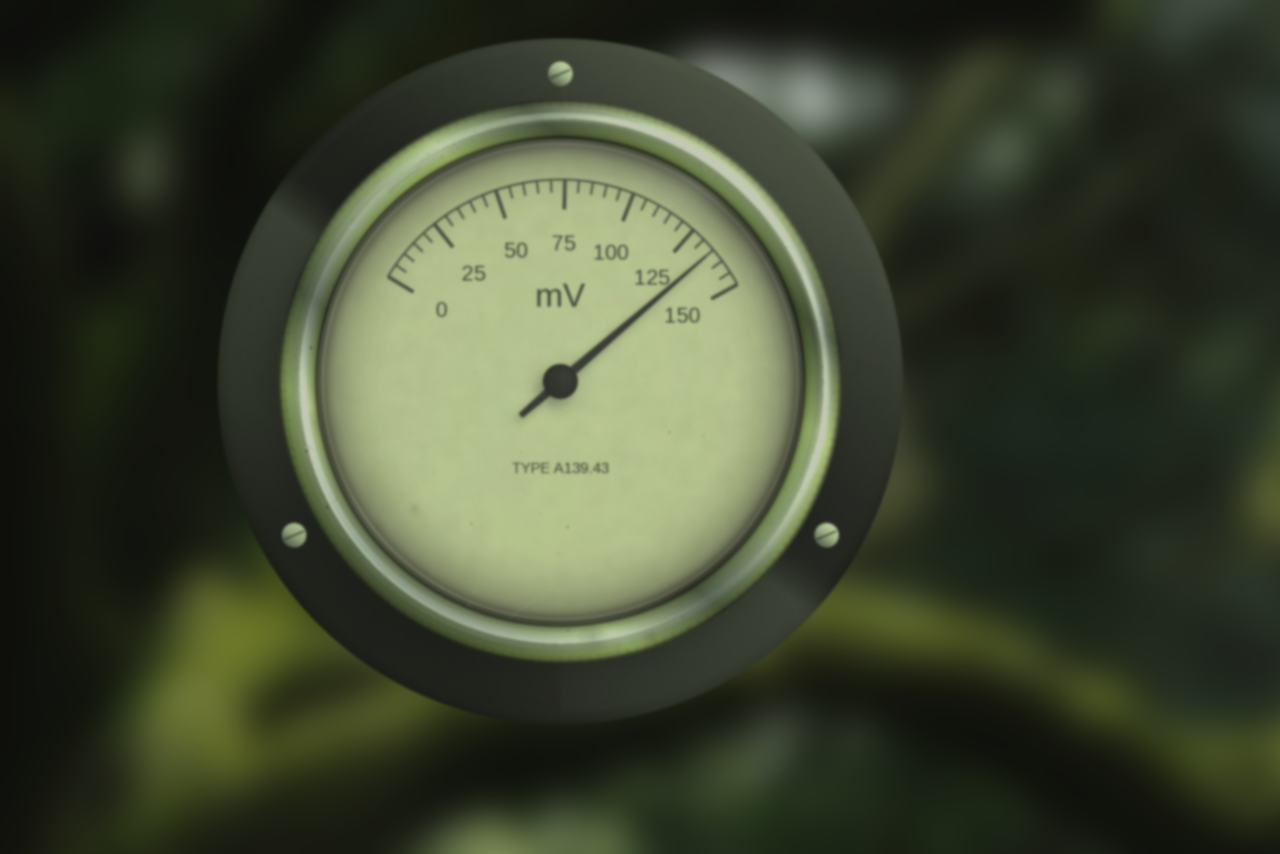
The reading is 135 mV
